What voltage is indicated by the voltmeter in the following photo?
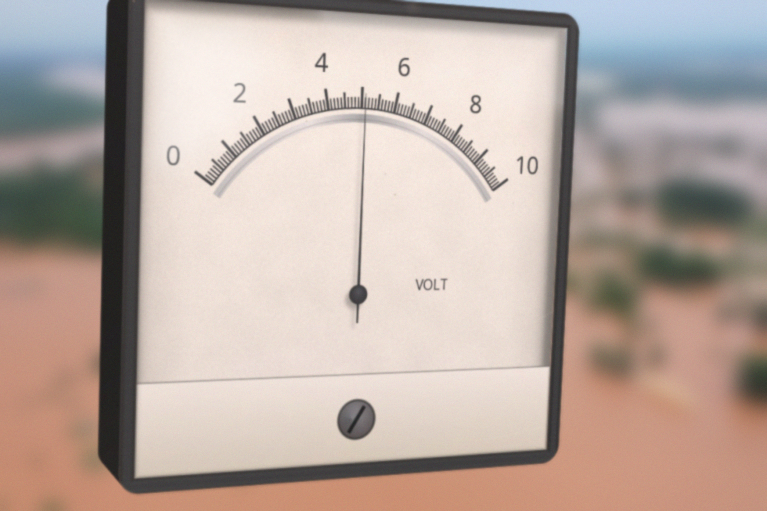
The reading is 5 V
